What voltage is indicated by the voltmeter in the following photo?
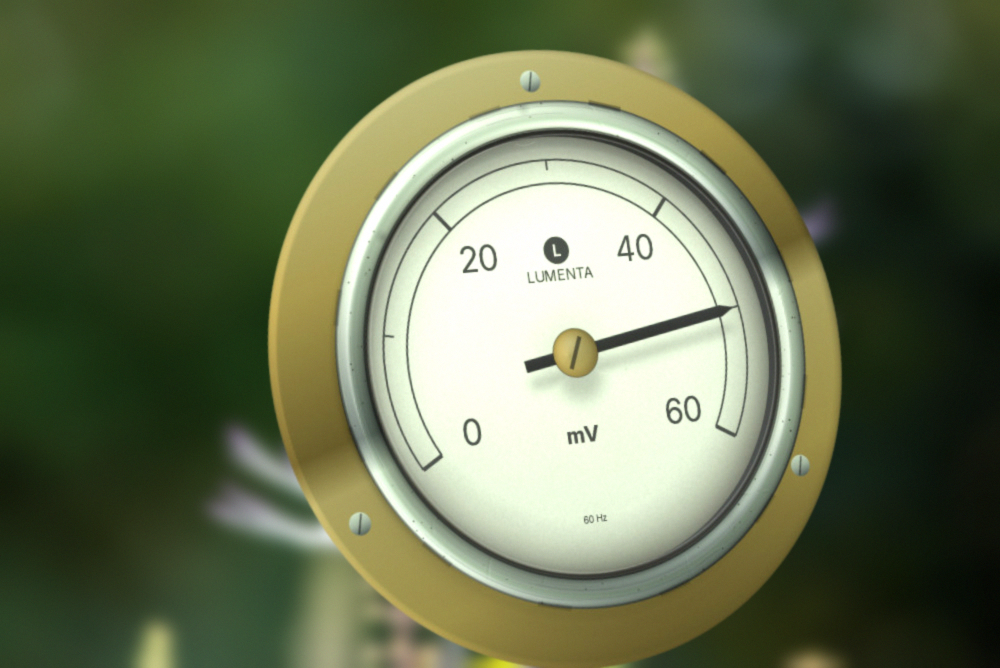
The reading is 50 mV
